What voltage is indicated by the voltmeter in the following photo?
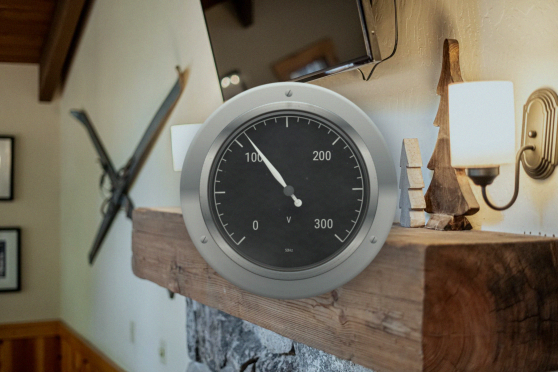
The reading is 110 V
